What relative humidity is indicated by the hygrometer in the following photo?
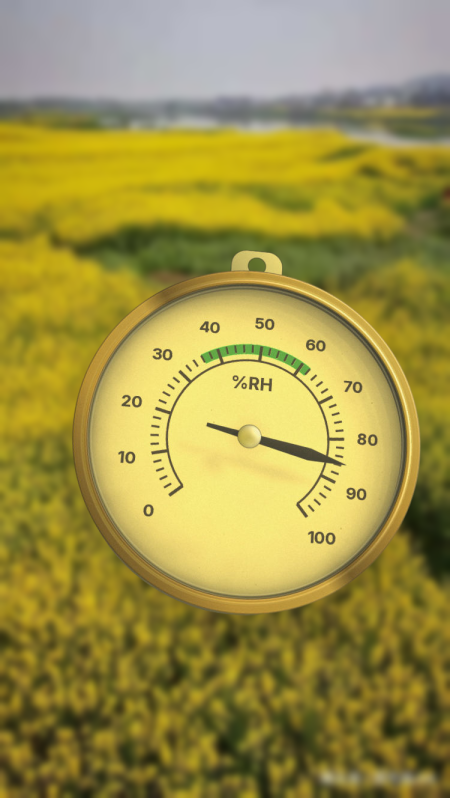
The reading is 86 %
